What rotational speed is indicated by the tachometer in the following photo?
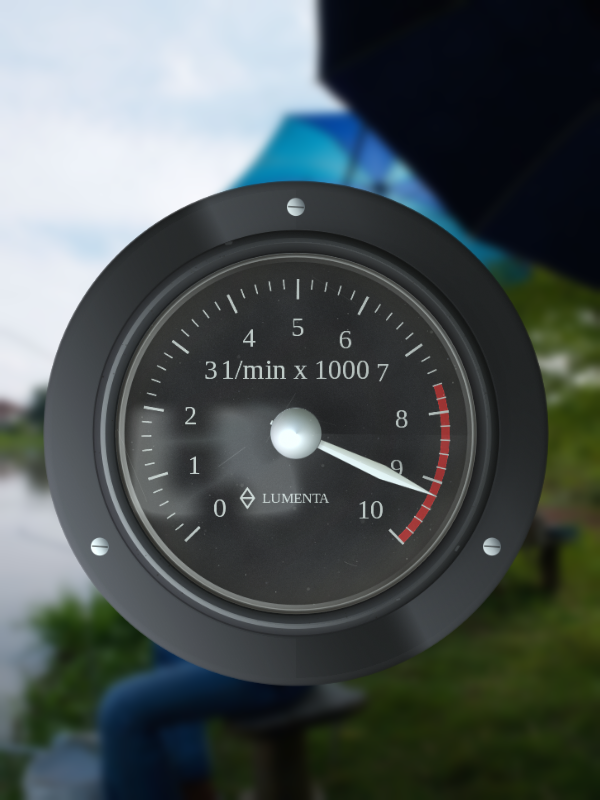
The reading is 9200 rpm
